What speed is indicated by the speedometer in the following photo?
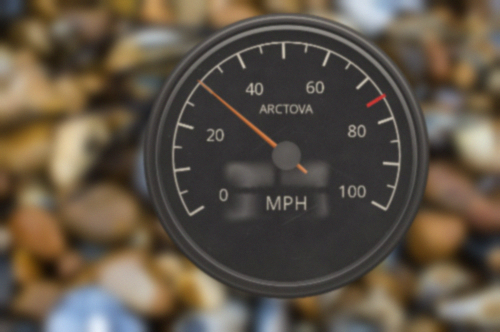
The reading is 30 mph
